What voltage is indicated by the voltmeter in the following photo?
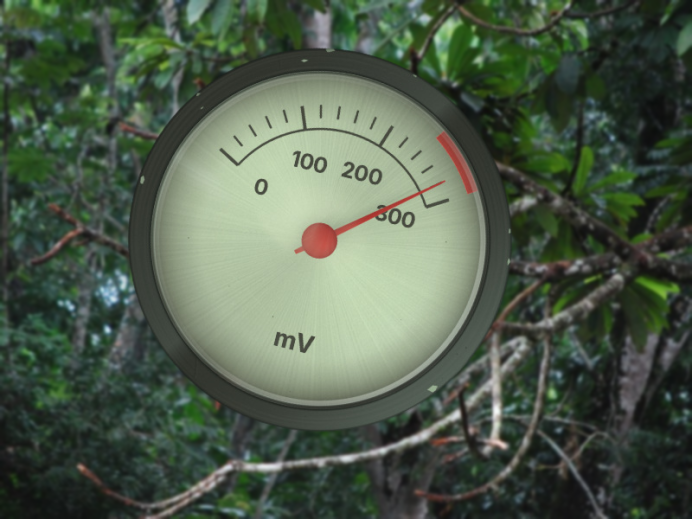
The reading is 280 mV
